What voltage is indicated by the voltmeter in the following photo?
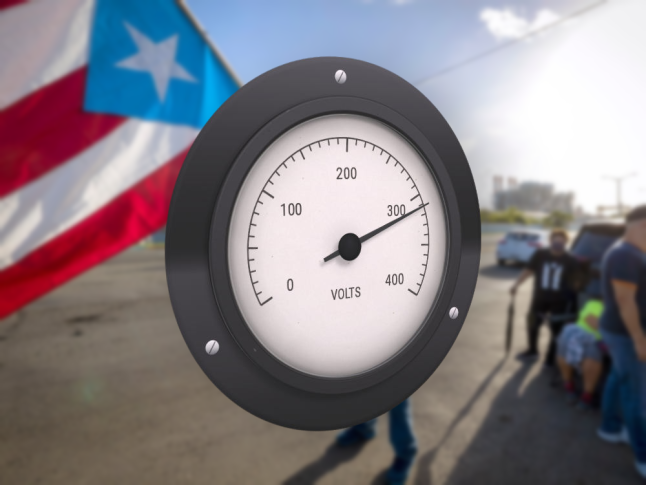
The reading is 310 V
